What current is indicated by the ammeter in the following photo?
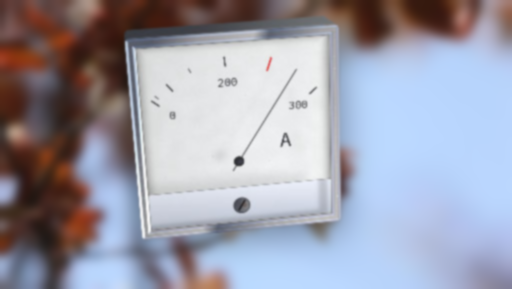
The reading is 275 A
